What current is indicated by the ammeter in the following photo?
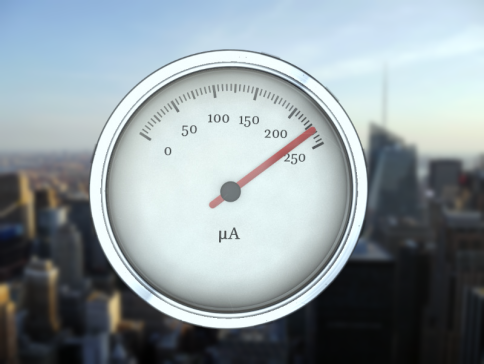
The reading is 230 µA
